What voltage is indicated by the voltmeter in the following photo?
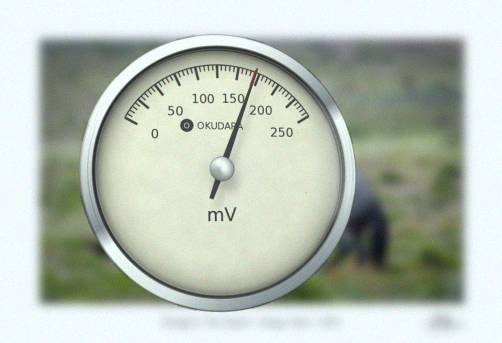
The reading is 170 mV
